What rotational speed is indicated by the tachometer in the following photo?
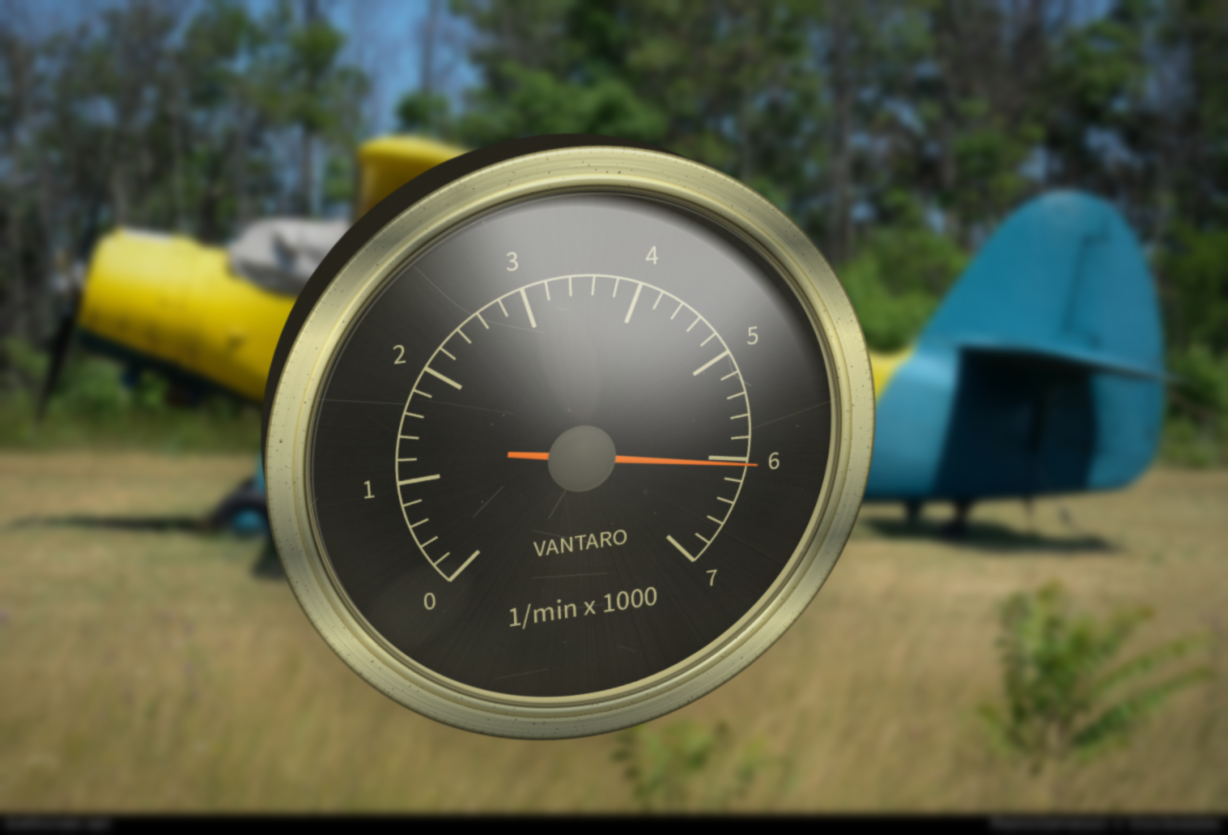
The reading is 6000 rpm
